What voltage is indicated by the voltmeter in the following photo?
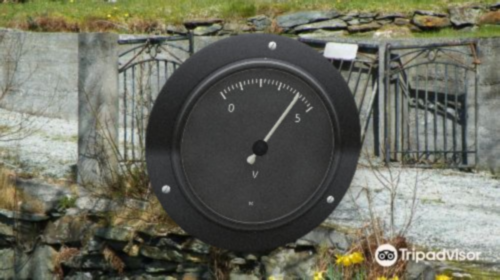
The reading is 4 V
